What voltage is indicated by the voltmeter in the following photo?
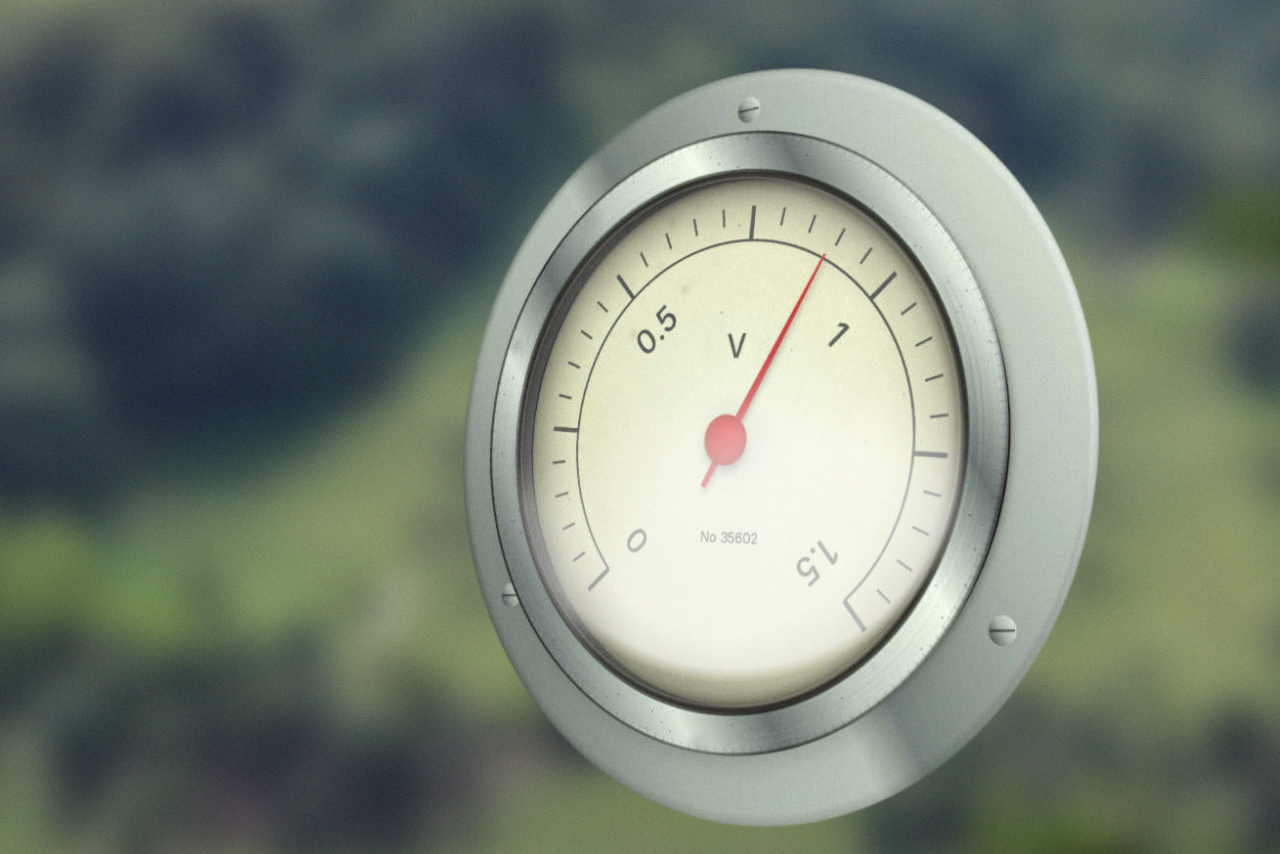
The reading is 0.9 V
